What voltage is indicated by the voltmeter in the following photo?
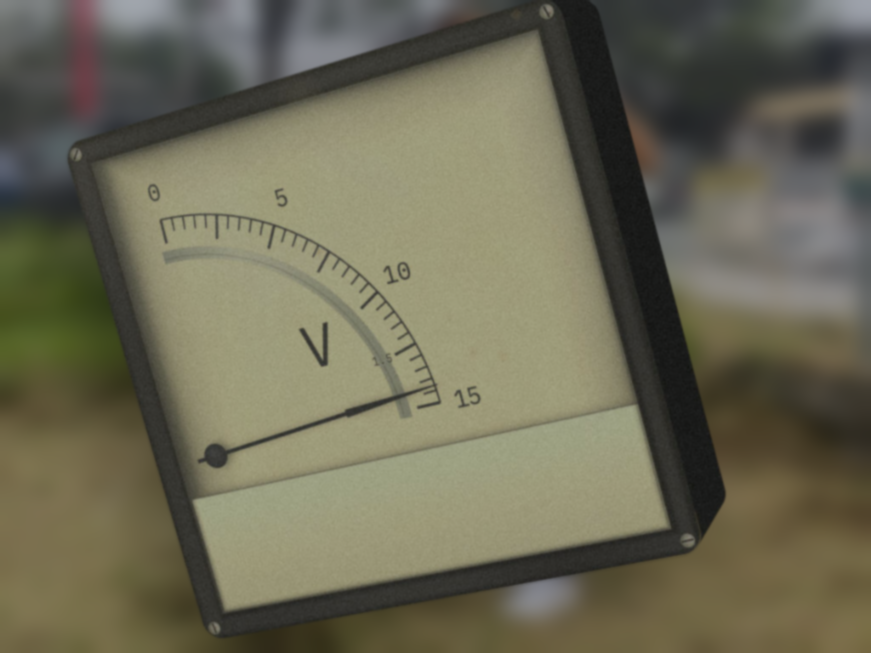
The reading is 14.25 V
